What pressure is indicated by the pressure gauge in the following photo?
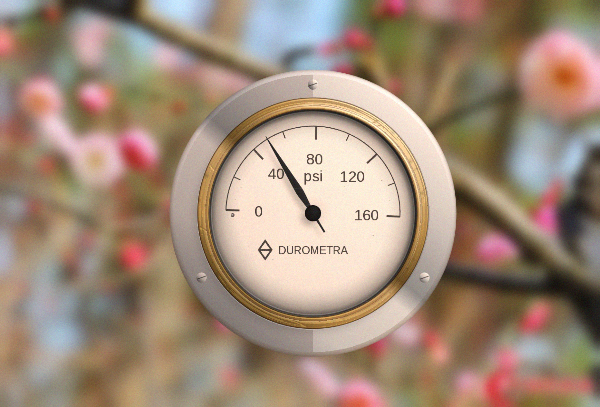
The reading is 50 psi
